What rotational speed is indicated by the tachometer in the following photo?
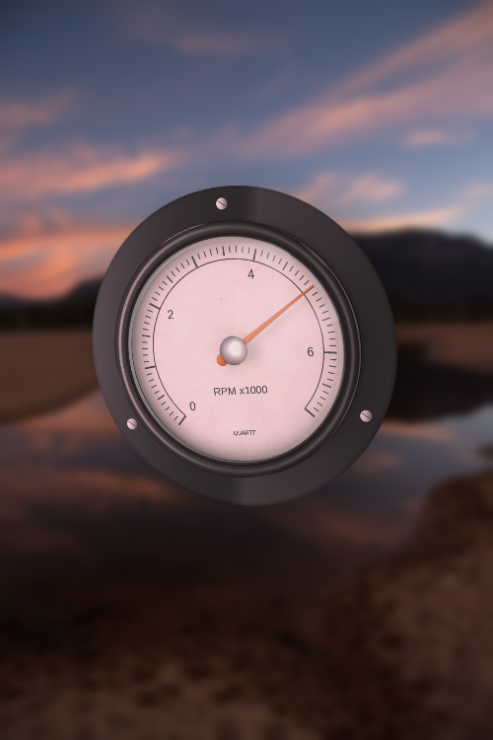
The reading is 5000 rpm
